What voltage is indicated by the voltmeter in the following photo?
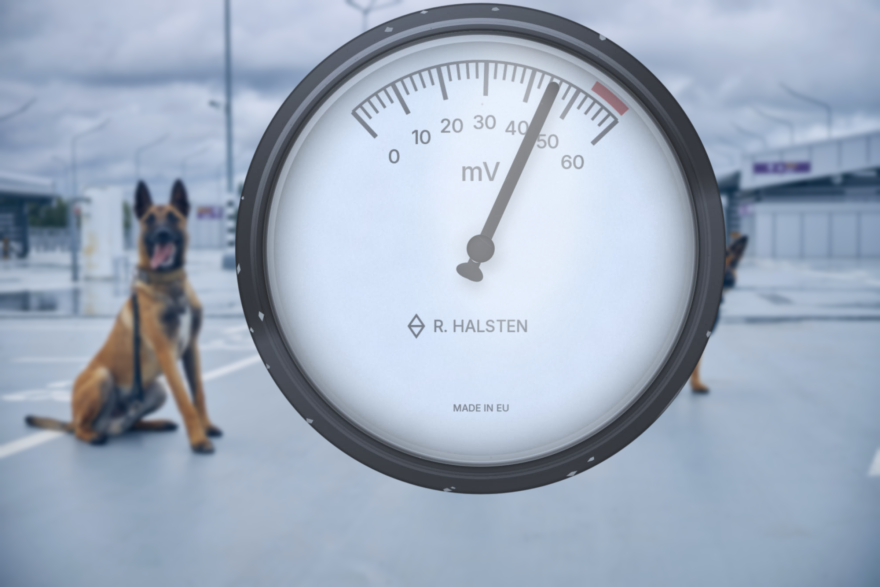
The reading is 45 mV
